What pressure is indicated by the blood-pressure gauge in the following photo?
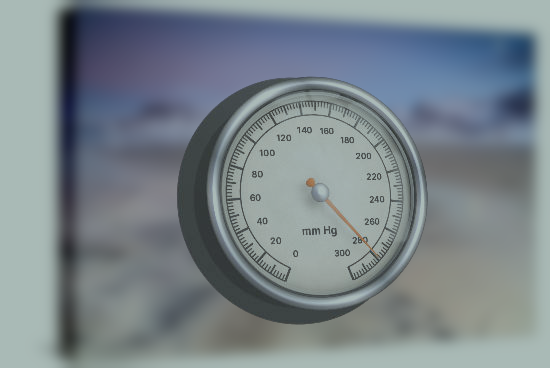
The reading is 280 mmHg
